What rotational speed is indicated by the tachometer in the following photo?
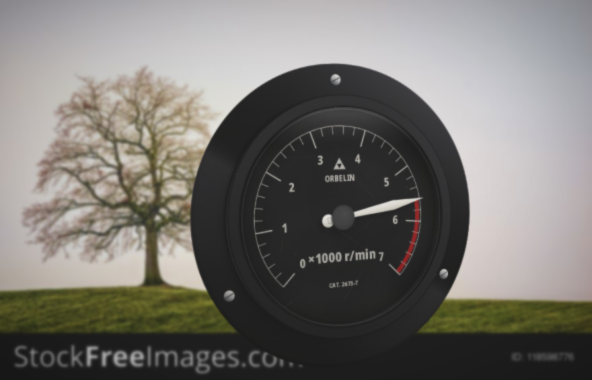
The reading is 5600 rpm
